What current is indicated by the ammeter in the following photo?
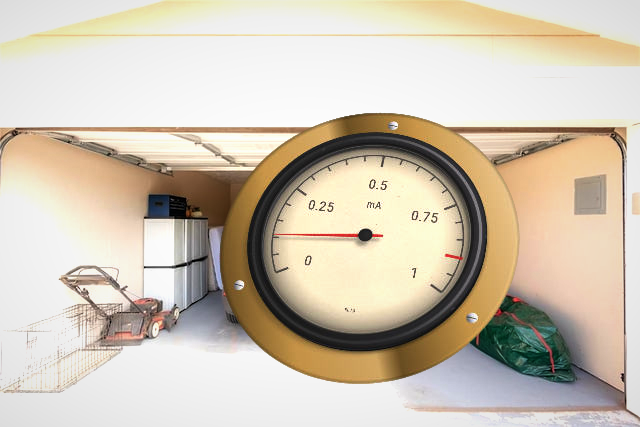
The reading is 0.1 mA
